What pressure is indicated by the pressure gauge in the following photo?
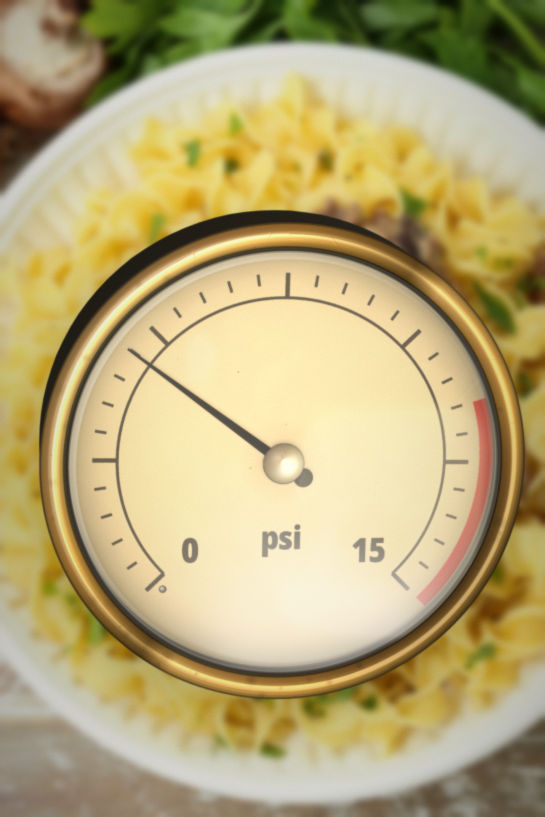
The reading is 4.5 psi
